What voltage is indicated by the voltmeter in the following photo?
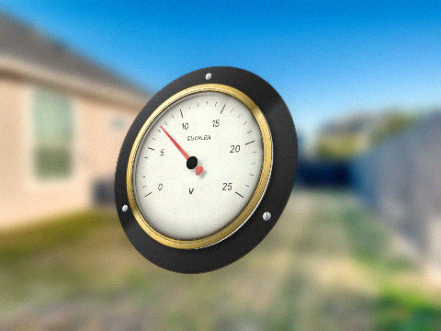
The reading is 7.5 V
